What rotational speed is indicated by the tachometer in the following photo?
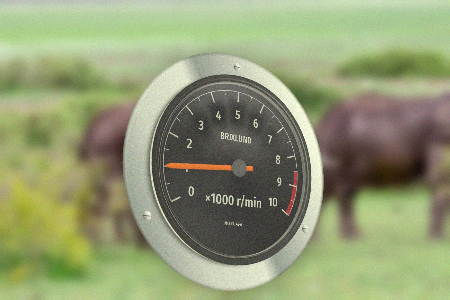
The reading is 1000 rpm
